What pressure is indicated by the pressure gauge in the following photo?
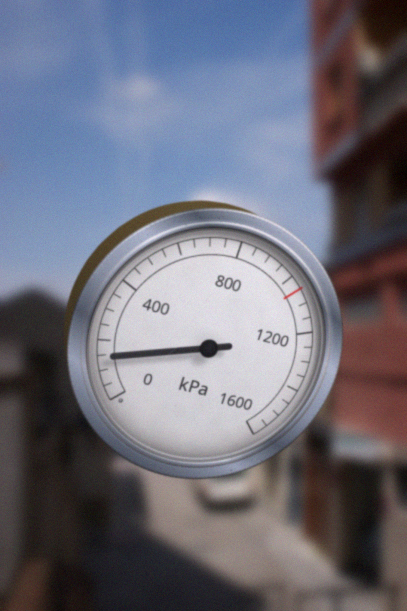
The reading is 150 kPa
